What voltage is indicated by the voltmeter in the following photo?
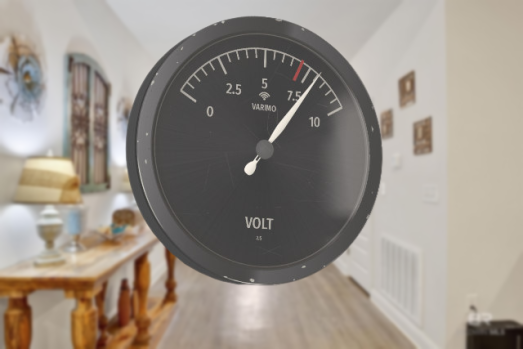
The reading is 8 V
